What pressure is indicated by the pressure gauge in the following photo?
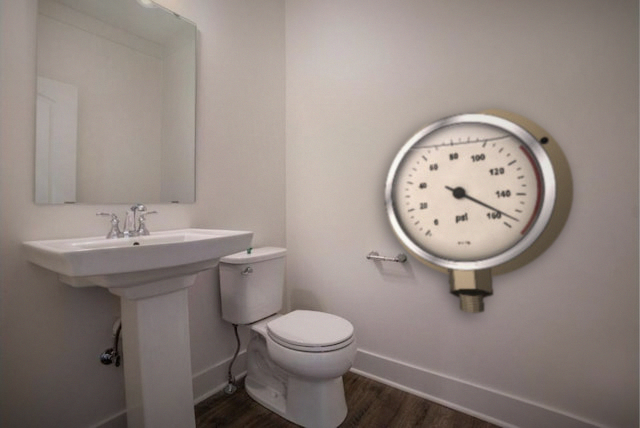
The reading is 155 psi
